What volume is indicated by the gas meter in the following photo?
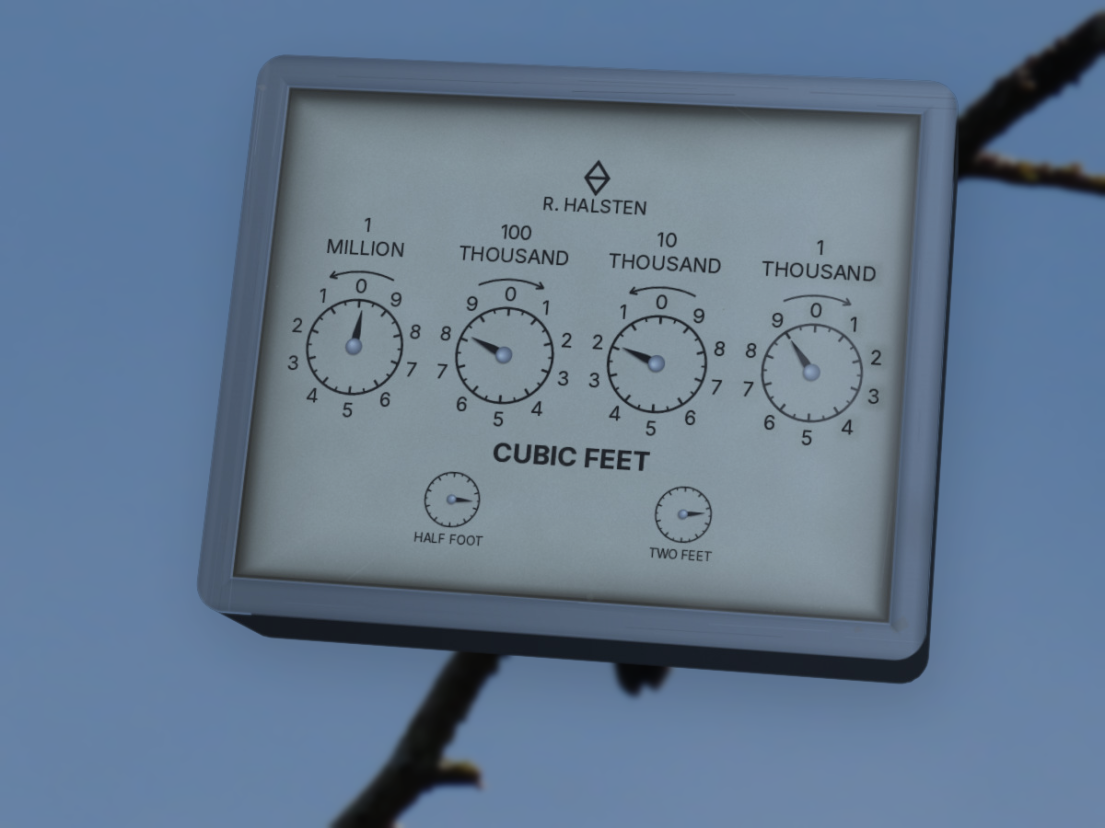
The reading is 981900 ft³
